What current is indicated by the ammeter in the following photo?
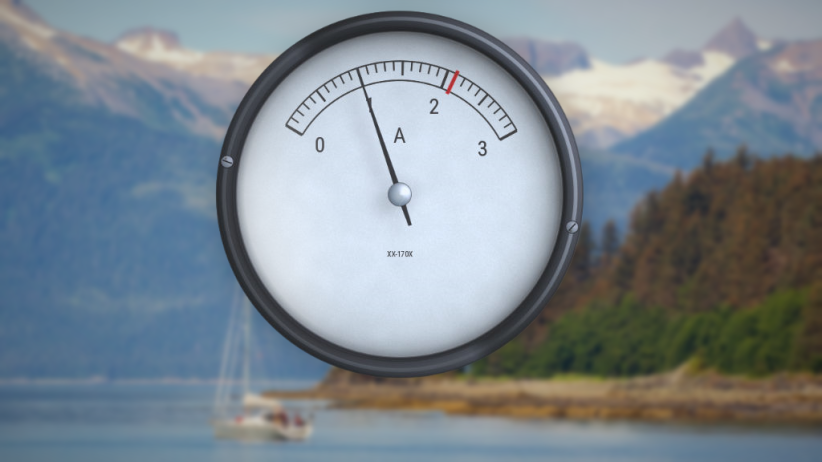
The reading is 1 A
